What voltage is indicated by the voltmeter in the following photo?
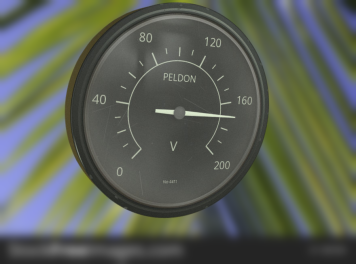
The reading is 170 V
